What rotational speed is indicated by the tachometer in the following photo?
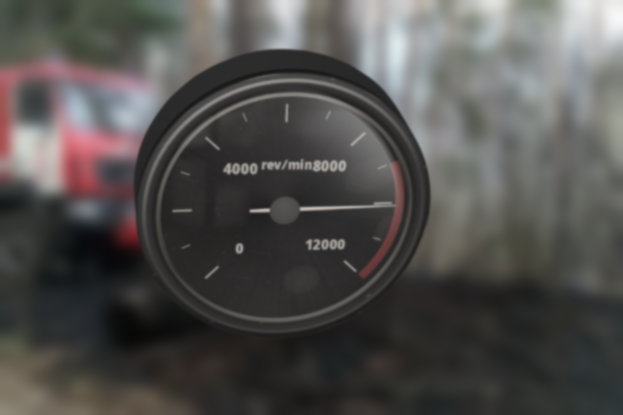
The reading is 10000 rpm
